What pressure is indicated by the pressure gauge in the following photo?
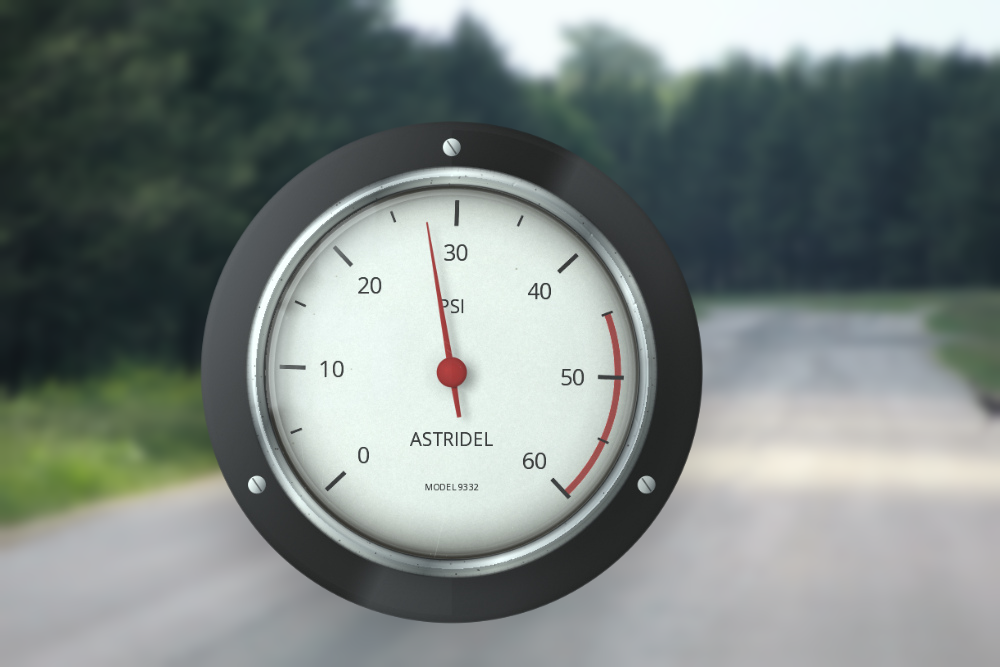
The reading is 27.5 psi
